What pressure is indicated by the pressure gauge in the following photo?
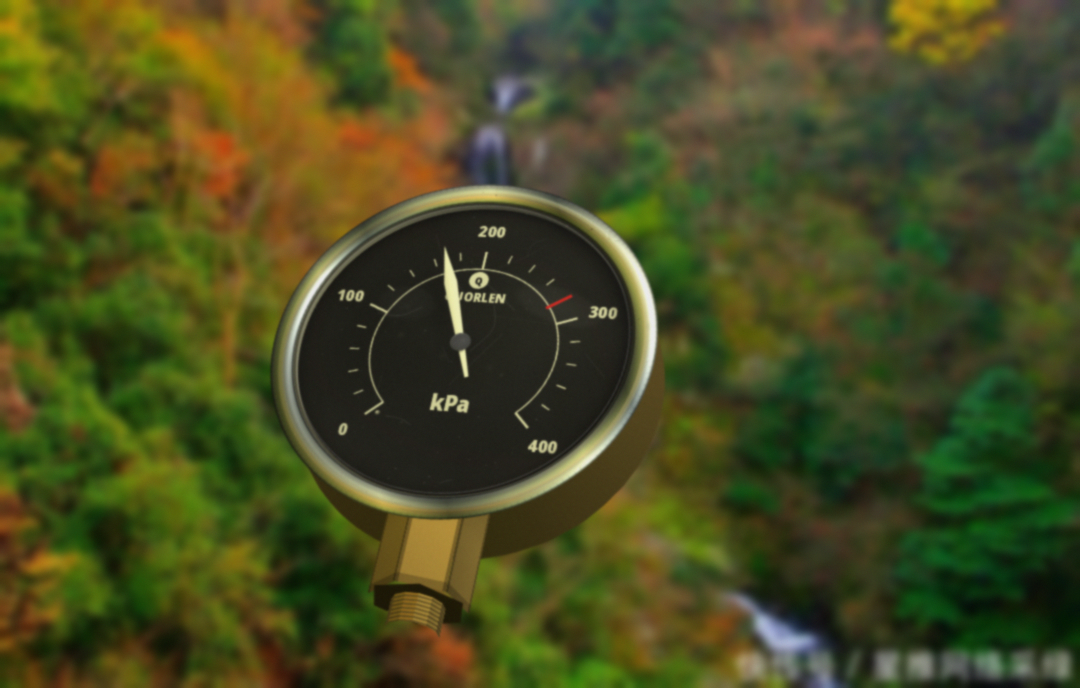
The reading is 170 kPa
